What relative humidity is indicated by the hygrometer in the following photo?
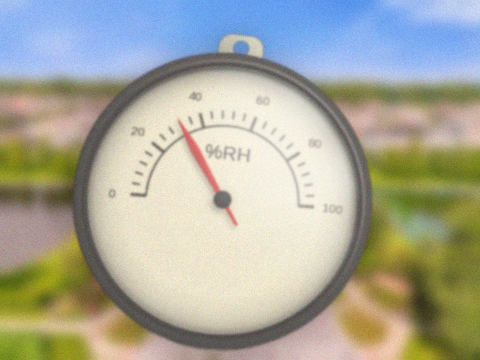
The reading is 32 %
